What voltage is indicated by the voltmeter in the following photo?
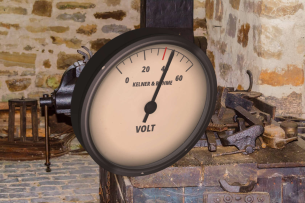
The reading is 40 V
